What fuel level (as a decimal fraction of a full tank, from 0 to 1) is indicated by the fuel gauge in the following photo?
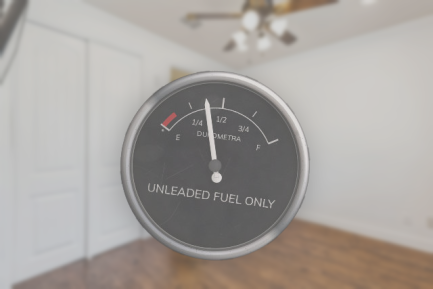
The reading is 0.375
